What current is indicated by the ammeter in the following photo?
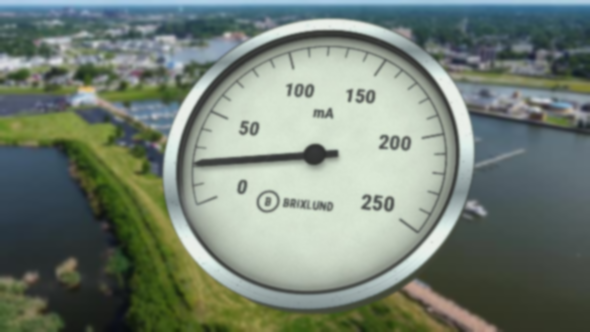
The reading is 20 mA
